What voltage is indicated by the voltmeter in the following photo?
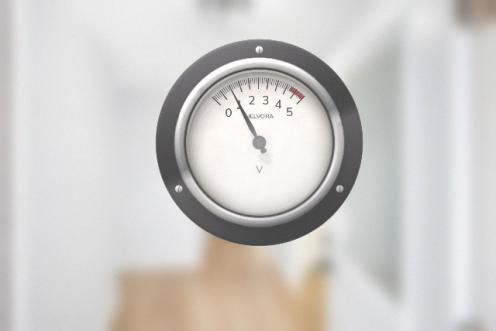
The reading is 1 V
